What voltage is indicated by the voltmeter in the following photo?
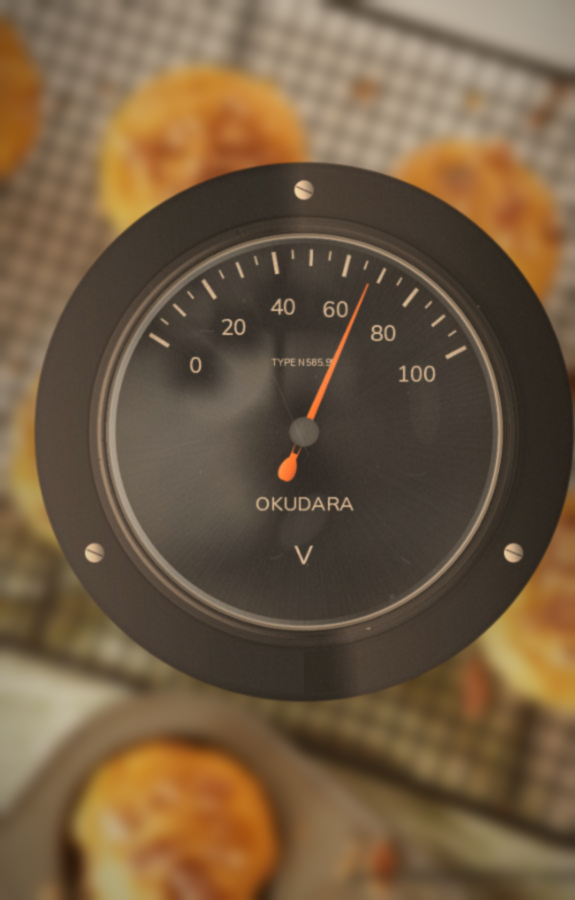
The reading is 67.5 V
